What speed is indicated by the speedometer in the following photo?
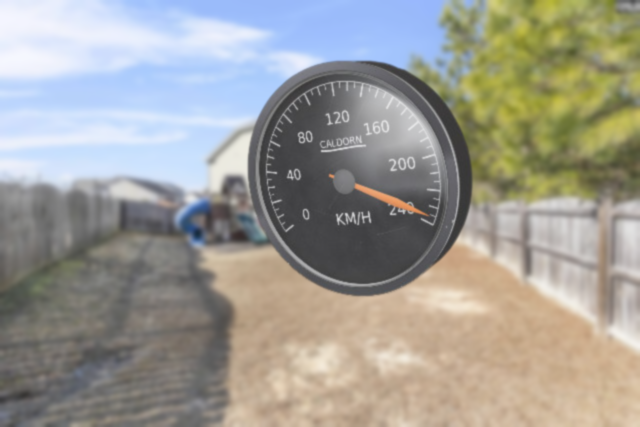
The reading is 235 km/h
